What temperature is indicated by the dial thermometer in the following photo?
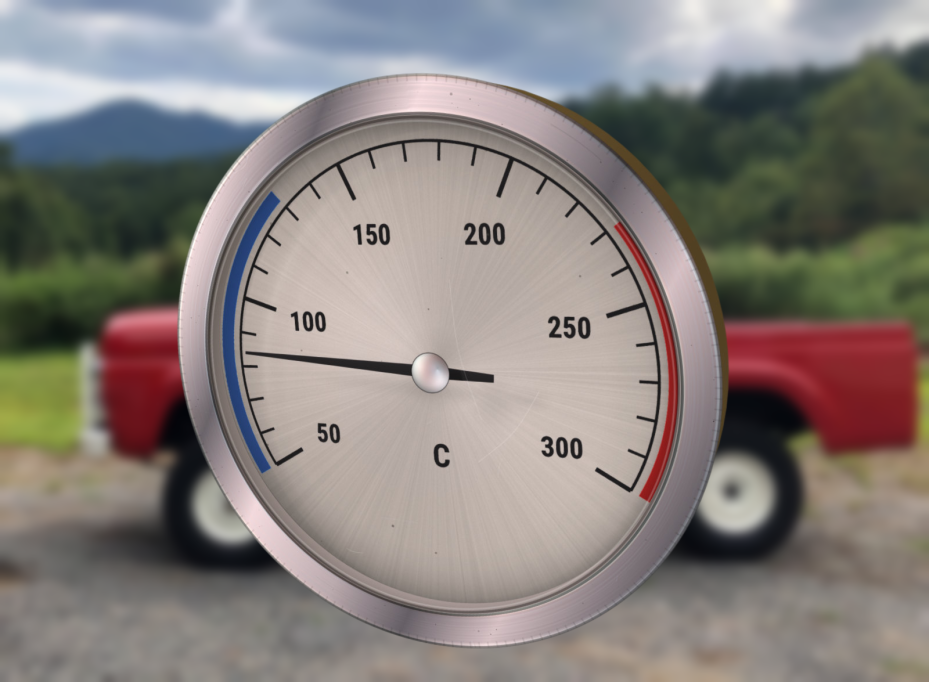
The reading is 85 °C
